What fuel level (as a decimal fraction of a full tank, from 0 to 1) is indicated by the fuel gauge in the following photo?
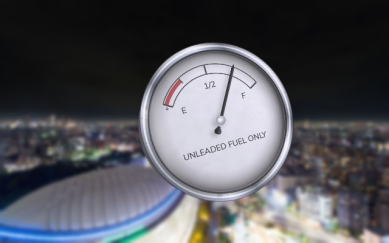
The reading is 0.75
